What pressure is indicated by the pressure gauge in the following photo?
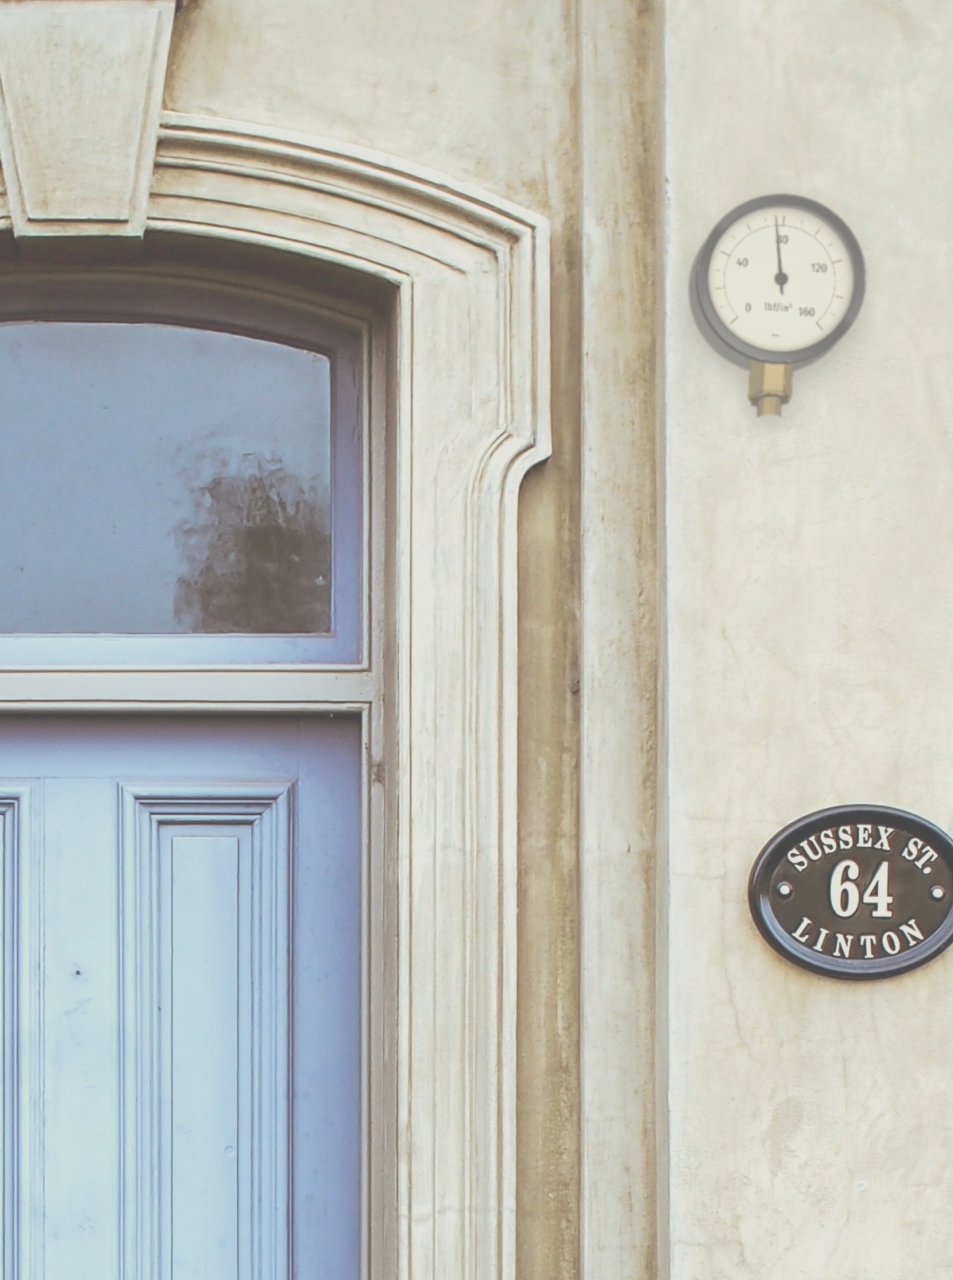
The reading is 75 psi
